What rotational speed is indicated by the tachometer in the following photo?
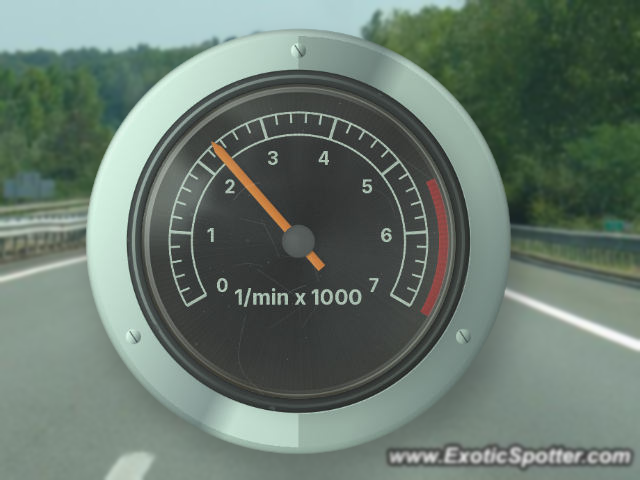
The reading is 2300 rpm
